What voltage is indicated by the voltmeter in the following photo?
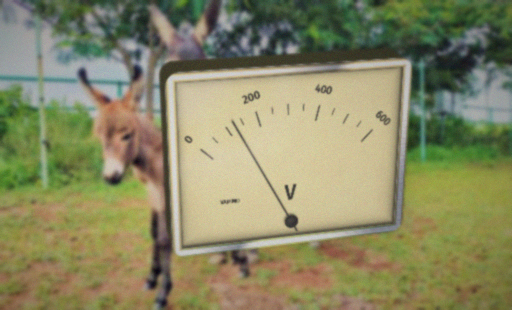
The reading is 125 V
